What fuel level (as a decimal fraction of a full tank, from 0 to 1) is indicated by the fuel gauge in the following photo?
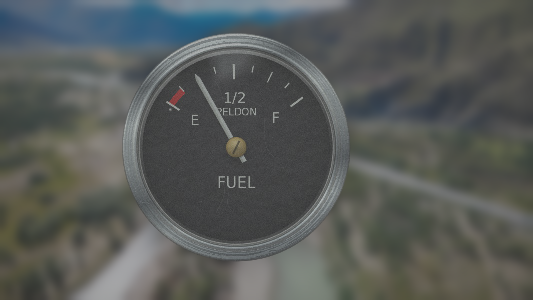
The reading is 0.25
